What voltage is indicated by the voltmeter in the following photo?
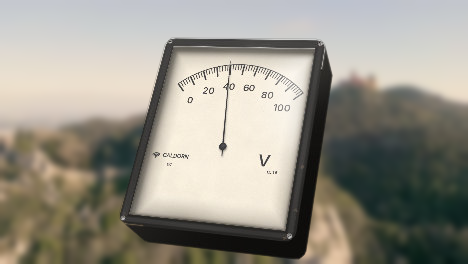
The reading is 40 V
